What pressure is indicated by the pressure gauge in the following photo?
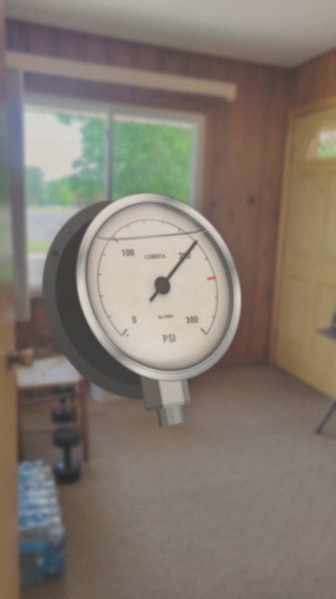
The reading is 200 psi
